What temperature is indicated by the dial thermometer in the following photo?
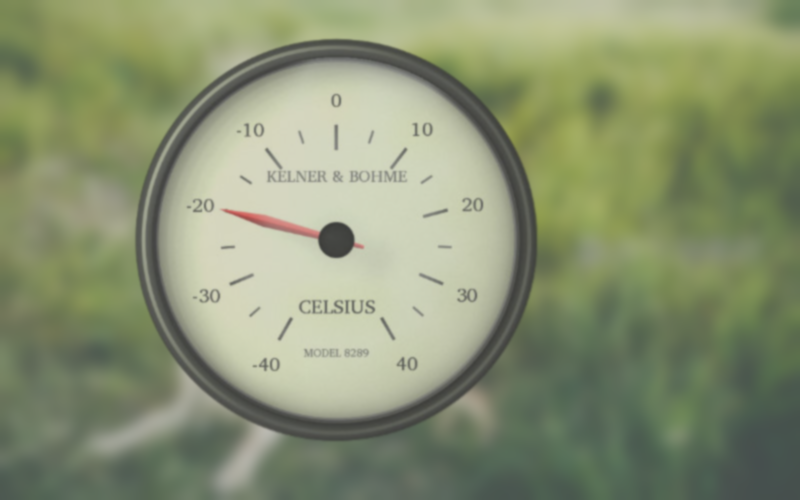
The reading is -20 °C
